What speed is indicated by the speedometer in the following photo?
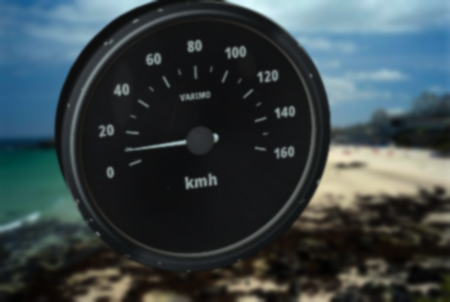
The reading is 10 km/h
